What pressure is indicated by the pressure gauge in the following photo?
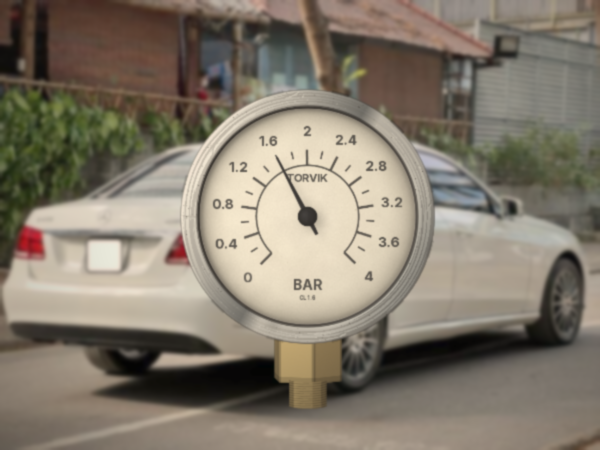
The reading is 1.6 bar
